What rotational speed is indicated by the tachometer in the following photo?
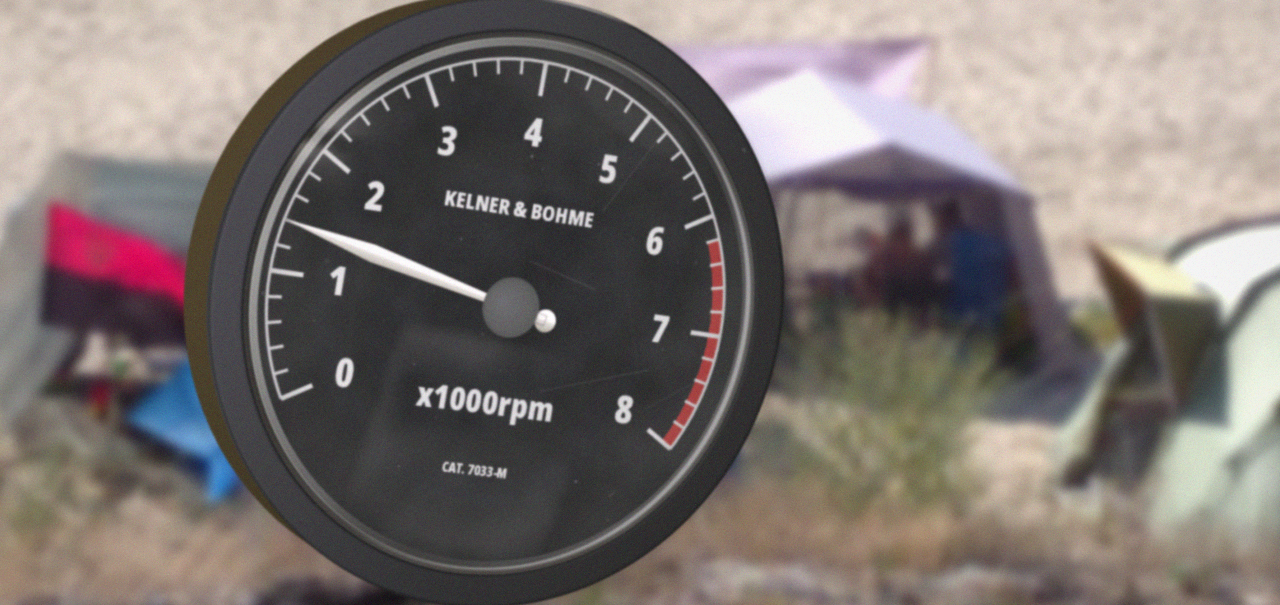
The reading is 1400 rpm
